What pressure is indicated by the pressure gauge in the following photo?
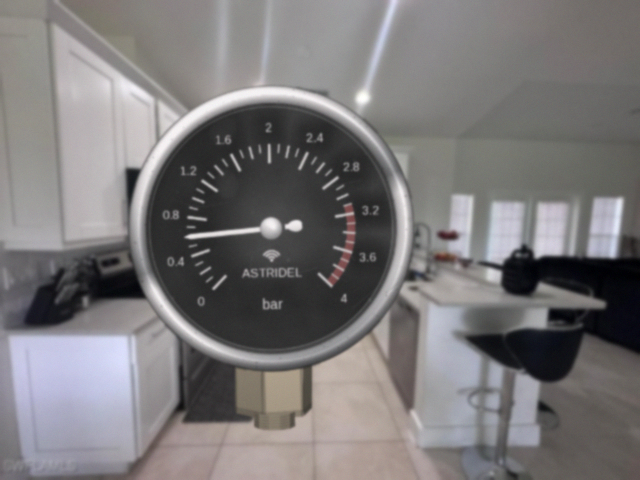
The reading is 0.6 bar
